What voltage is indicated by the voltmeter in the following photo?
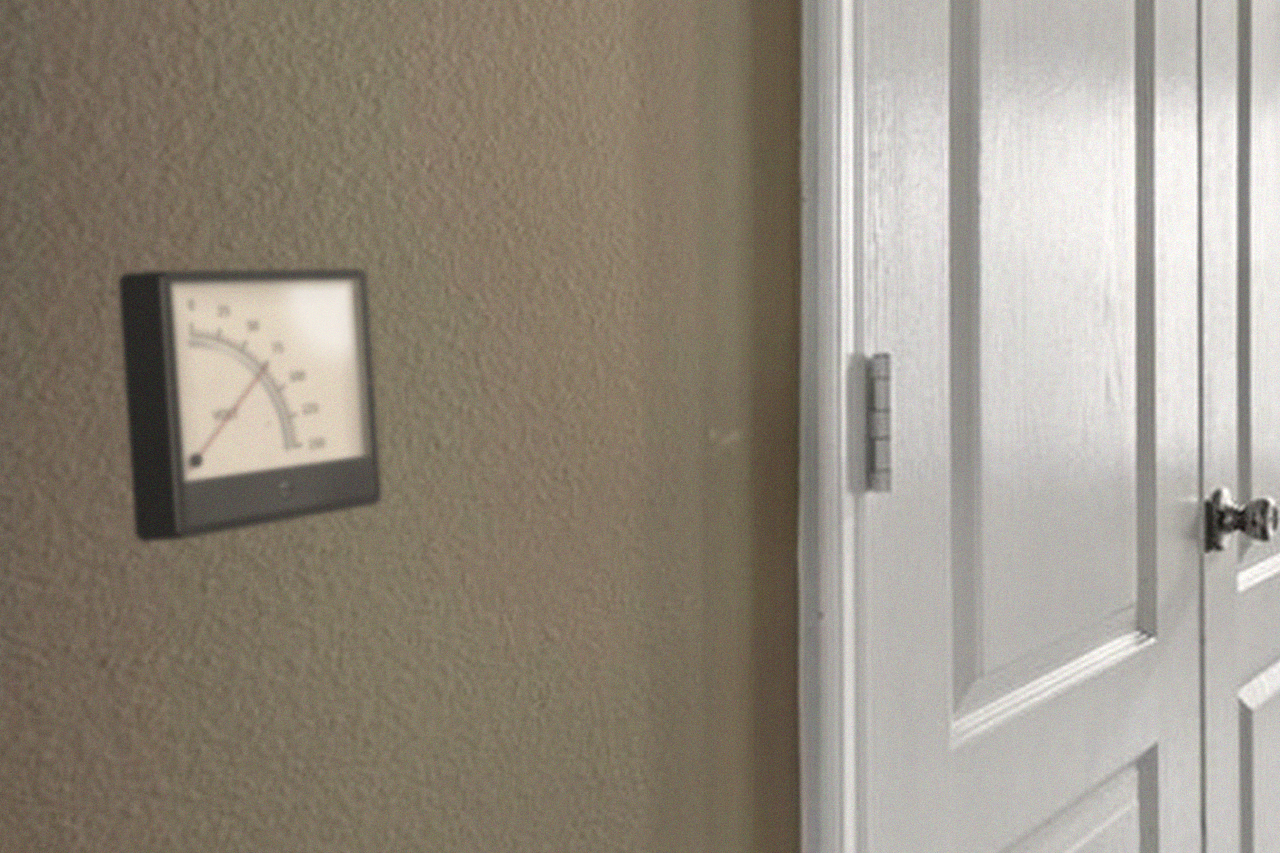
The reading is 75 V
